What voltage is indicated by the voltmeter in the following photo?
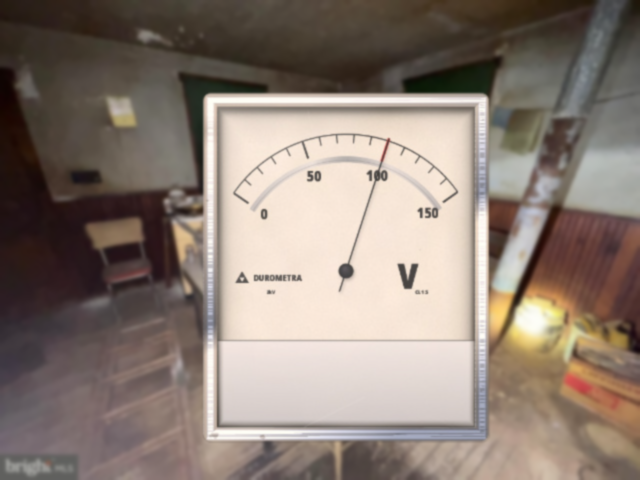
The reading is 100 V
